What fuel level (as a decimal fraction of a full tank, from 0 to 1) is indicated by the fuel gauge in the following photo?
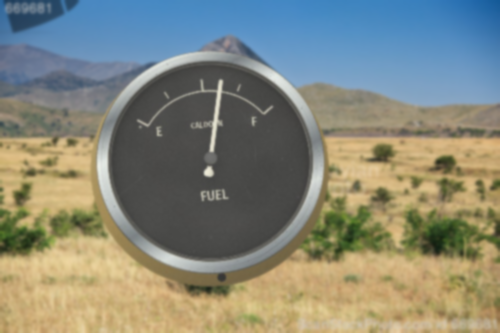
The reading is 0.625
